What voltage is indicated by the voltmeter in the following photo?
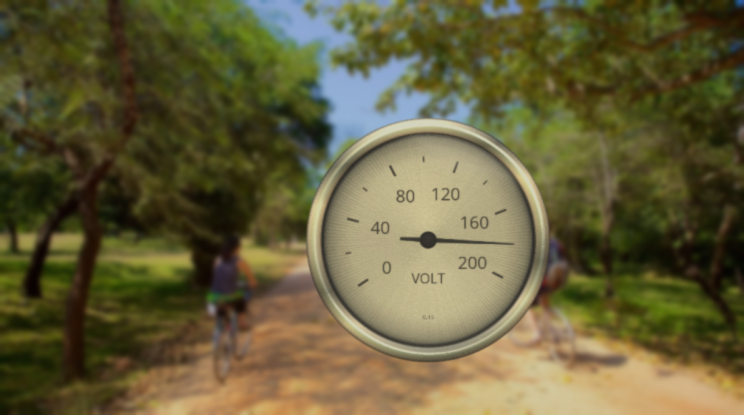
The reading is 180 V
